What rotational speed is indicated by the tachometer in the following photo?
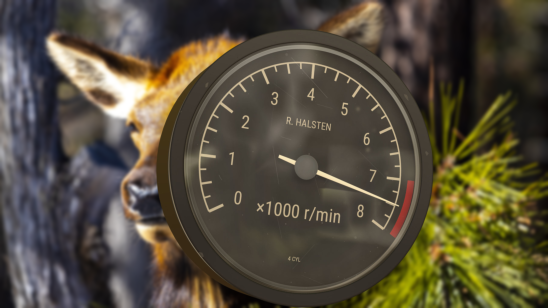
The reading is 7500 rpm
